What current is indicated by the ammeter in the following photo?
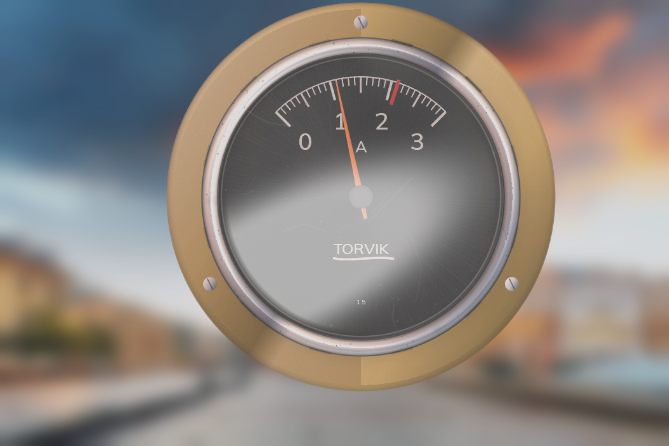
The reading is 1.1 A
